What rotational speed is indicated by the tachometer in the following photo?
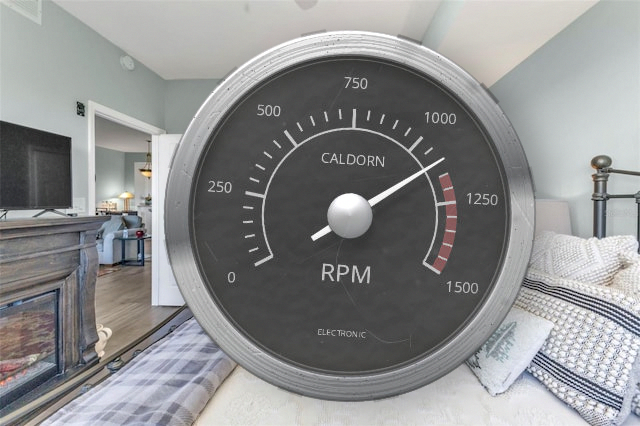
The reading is 1100 rpm
